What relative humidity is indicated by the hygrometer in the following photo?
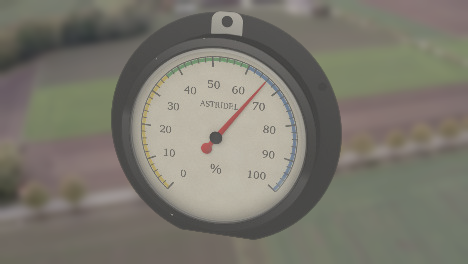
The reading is 66 %
